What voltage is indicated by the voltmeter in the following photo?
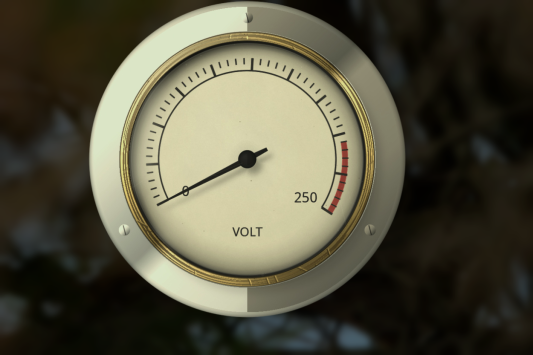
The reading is 0 V
